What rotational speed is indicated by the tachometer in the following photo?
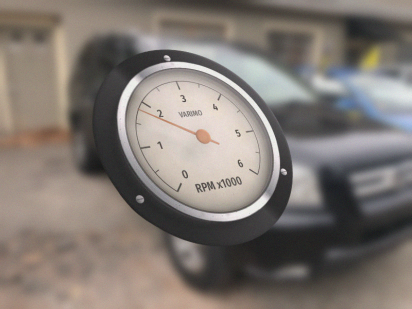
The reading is 1750 rpm
